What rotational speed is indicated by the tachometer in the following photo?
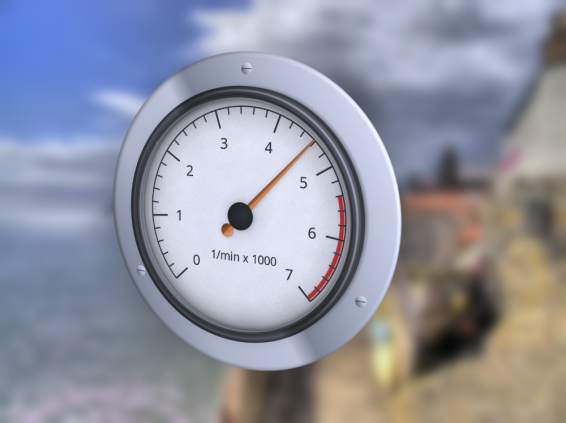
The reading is 4600 rpm
